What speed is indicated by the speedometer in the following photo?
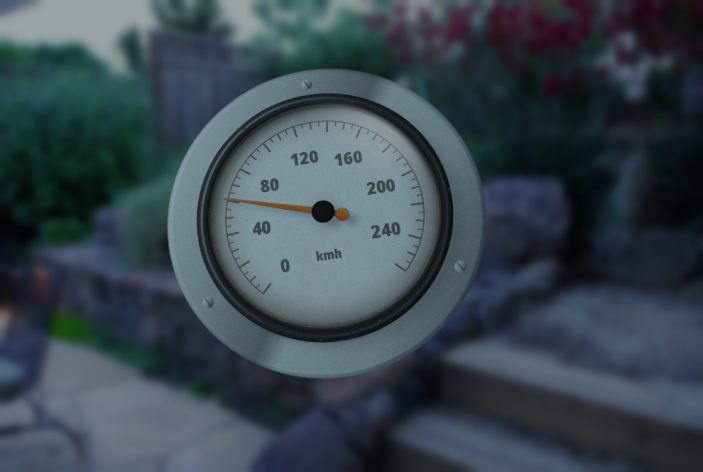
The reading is 60 km/h
